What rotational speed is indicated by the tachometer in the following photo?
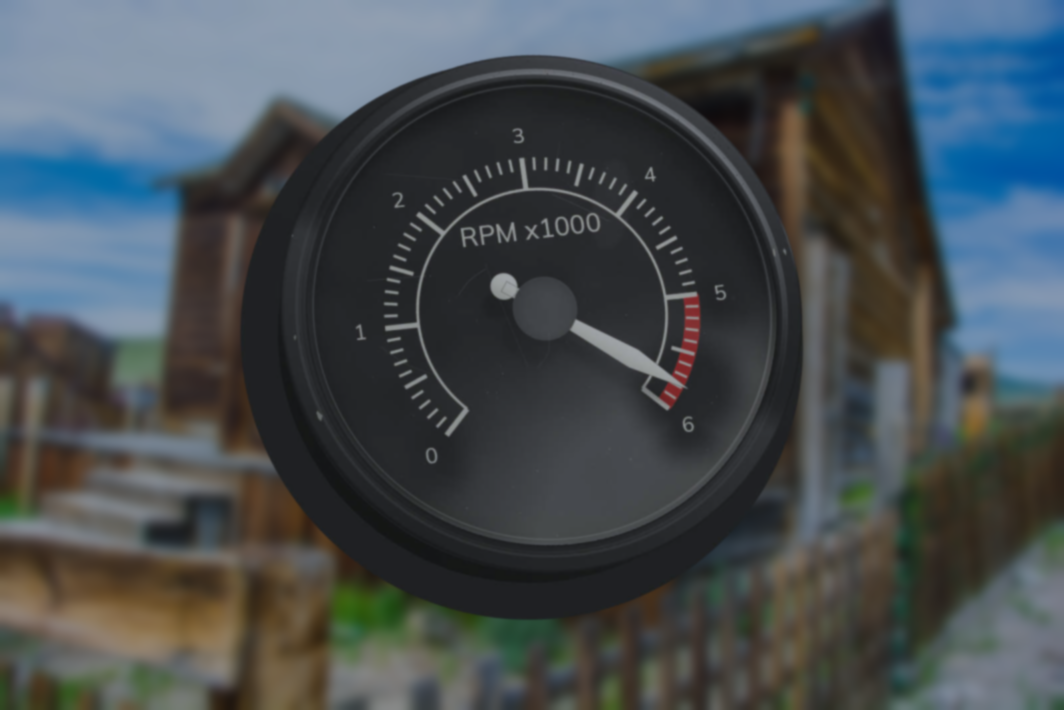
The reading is 5800 rpm
